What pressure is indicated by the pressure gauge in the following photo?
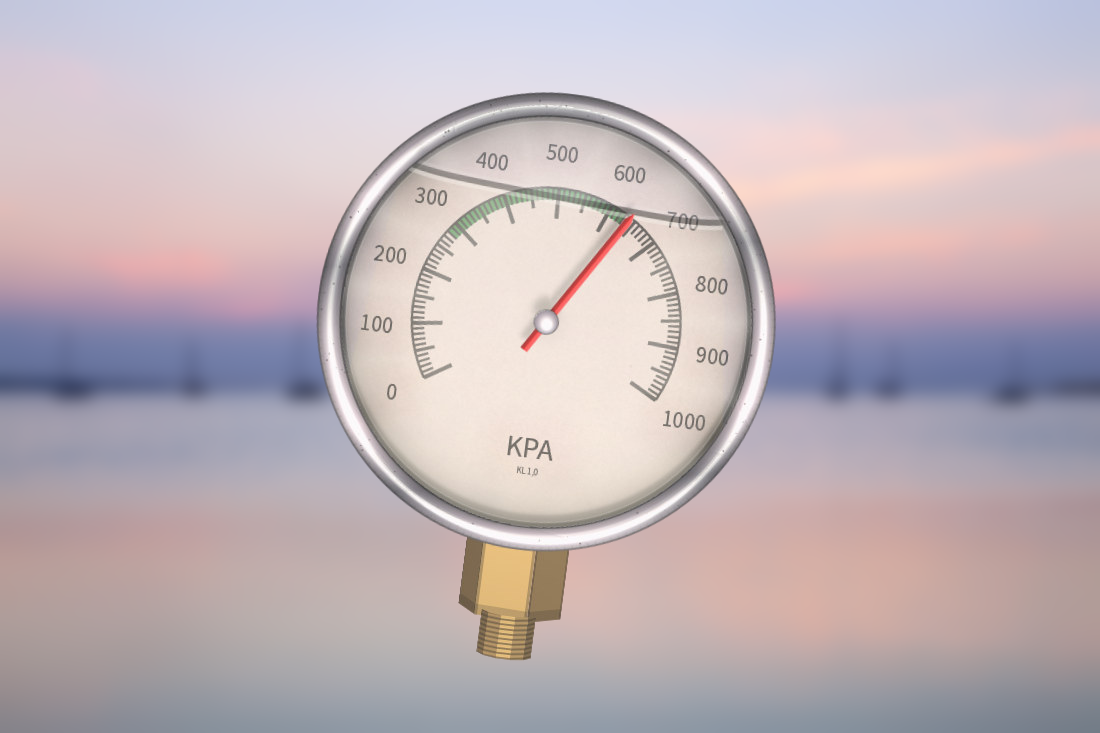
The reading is 640 kPa
